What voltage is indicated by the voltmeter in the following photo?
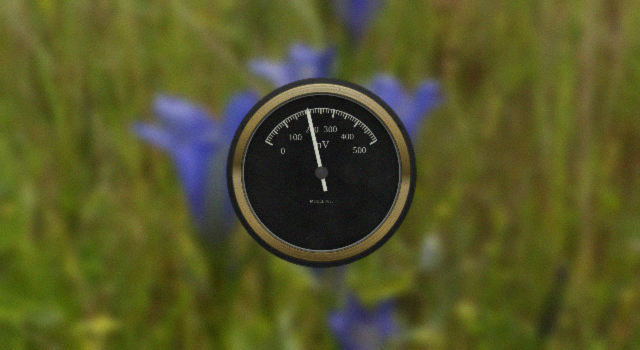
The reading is 200 mV
